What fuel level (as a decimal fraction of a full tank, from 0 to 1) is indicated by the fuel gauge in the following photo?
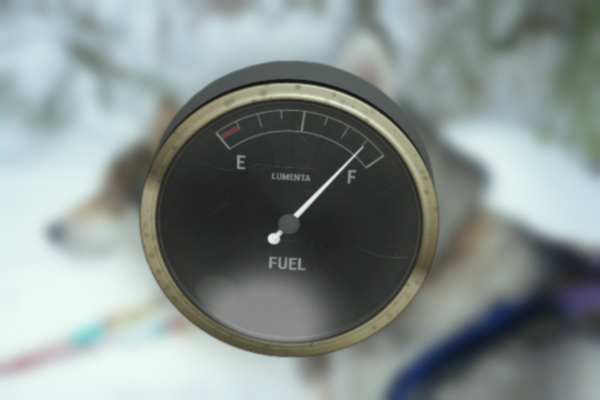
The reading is 0.875
